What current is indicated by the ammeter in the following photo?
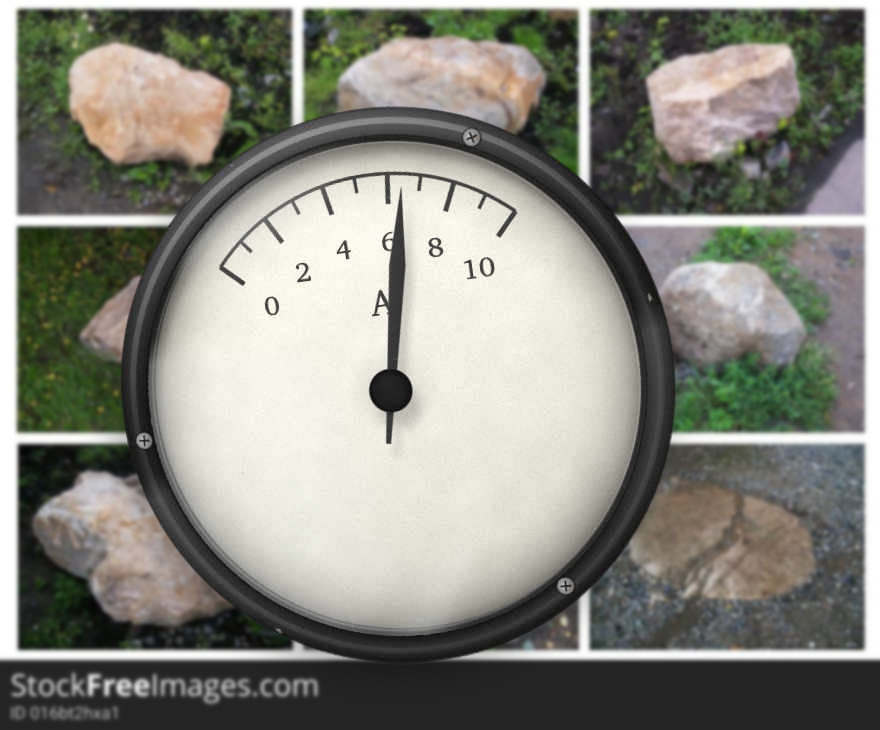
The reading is 6.5 A
